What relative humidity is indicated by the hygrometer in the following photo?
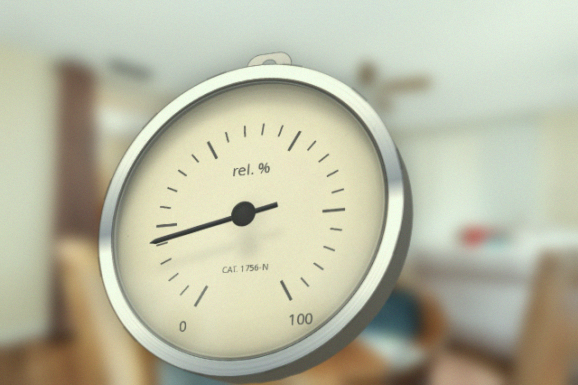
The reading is 16 %
